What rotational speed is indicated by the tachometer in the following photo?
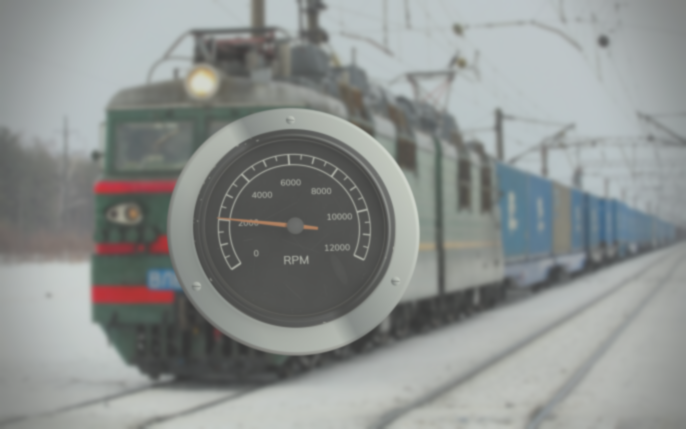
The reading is 2000 rpm
